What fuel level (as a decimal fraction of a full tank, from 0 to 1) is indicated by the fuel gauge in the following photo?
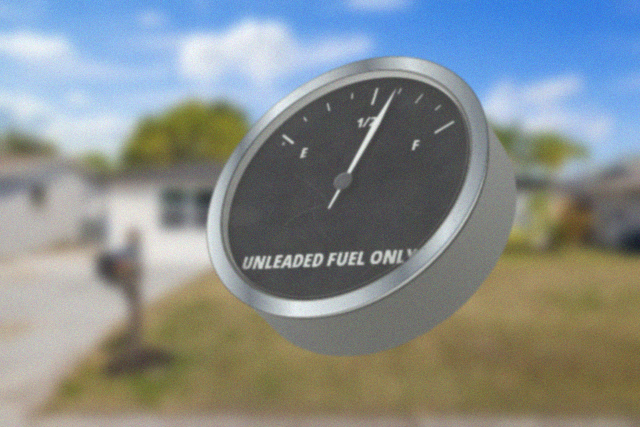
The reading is 0.625
